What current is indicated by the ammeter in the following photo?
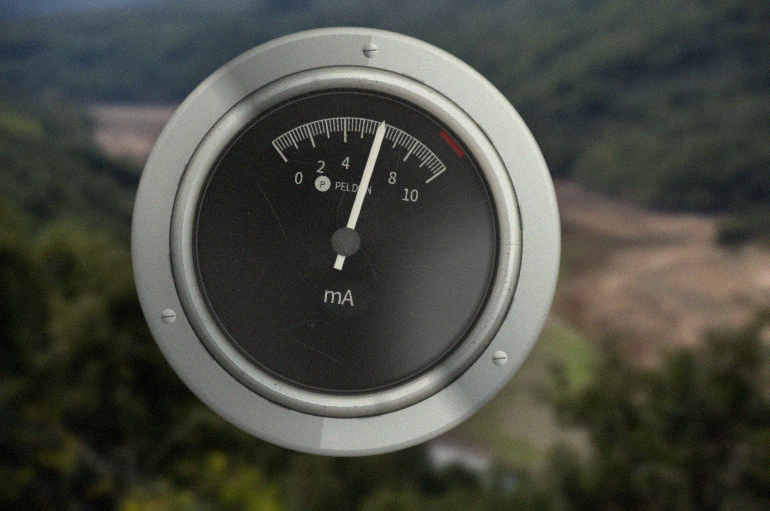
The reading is 6 mA
